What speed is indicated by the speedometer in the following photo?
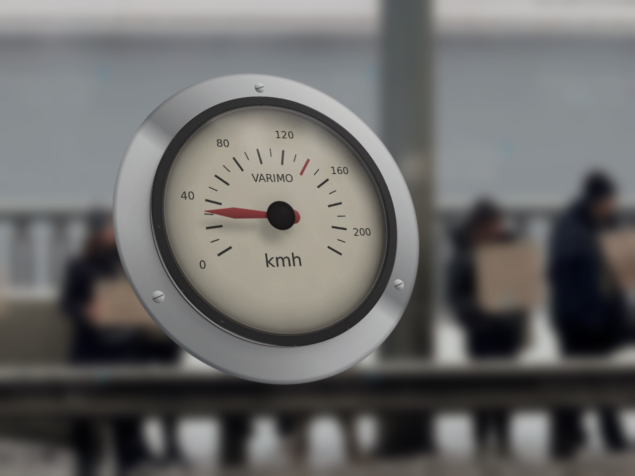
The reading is 30 km/h
